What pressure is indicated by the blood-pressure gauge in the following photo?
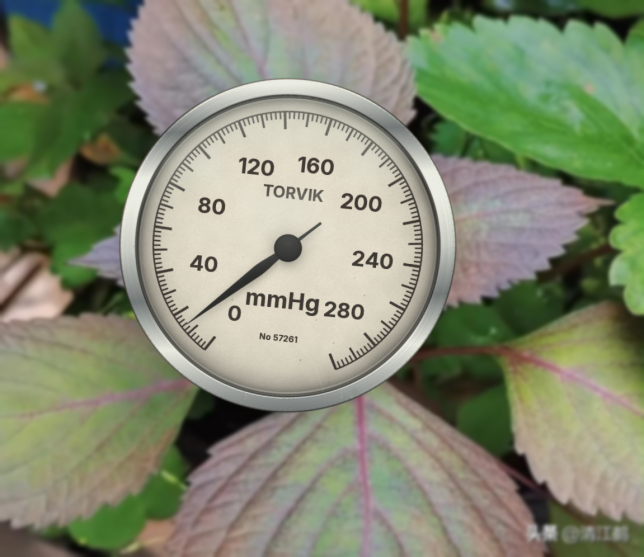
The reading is 14 mmHg
